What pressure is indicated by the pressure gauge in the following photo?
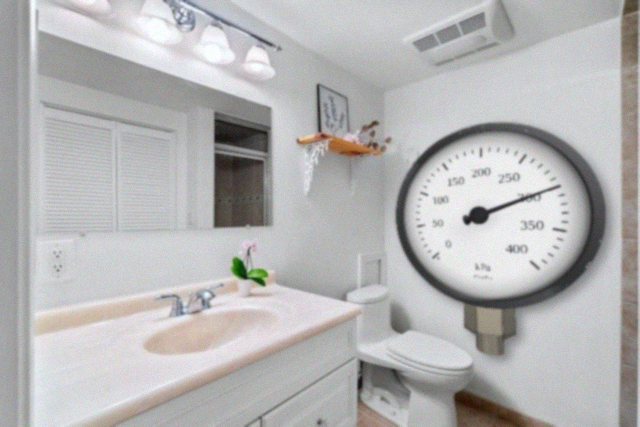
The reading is 300 kPa
